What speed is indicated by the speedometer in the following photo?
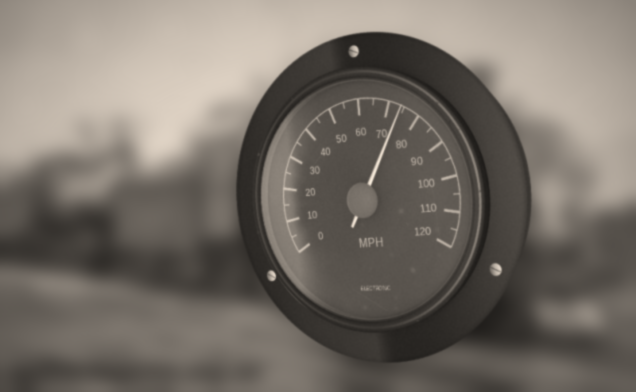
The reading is 75 mph
